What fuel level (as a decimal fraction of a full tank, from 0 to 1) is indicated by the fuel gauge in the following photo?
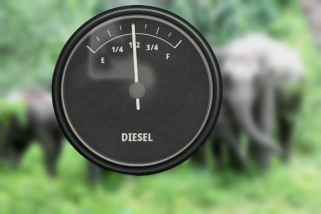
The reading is 0.5
